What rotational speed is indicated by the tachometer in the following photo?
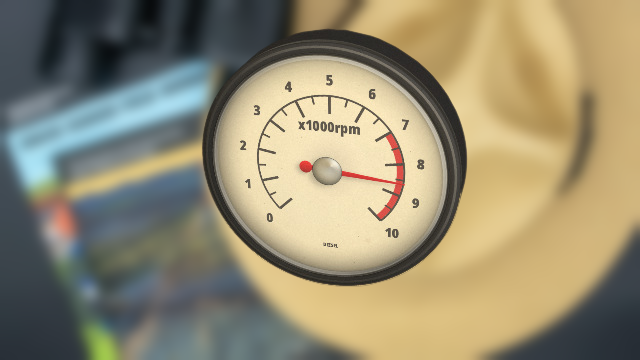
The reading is 8500 rpm
